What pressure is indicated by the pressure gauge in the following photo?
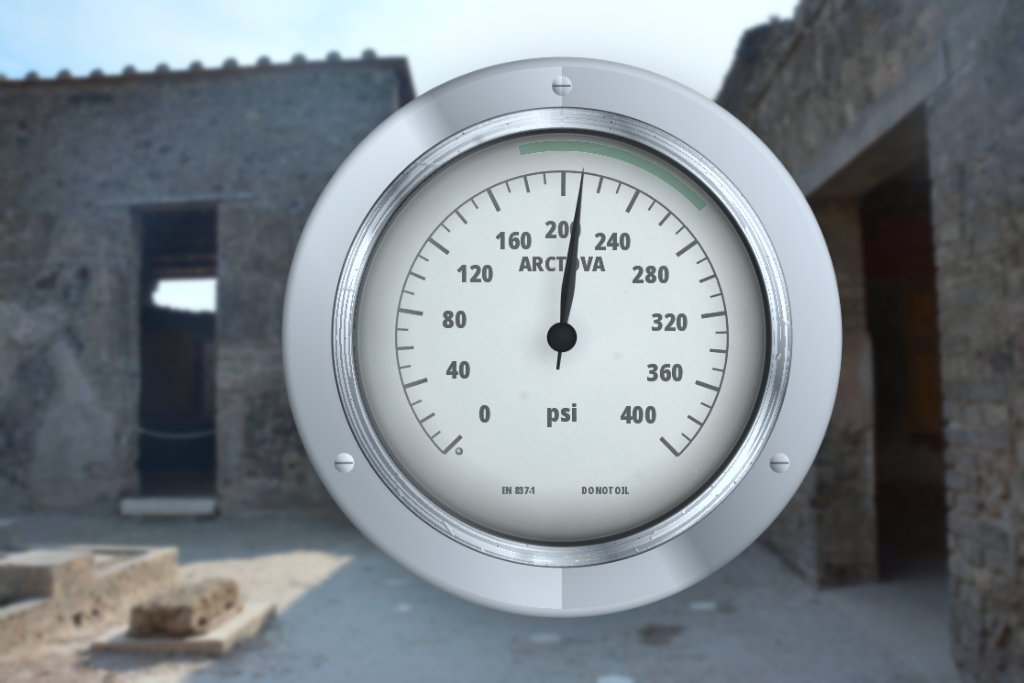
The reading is 210 psi
